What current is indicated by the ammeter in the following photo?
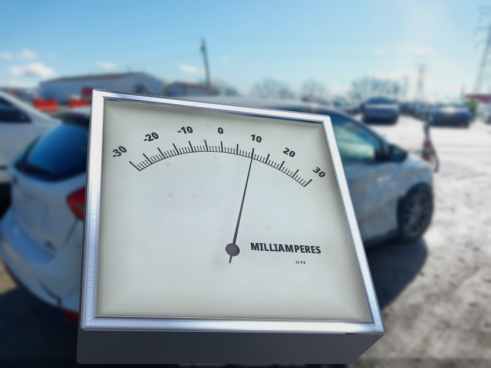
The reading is 10 mA
